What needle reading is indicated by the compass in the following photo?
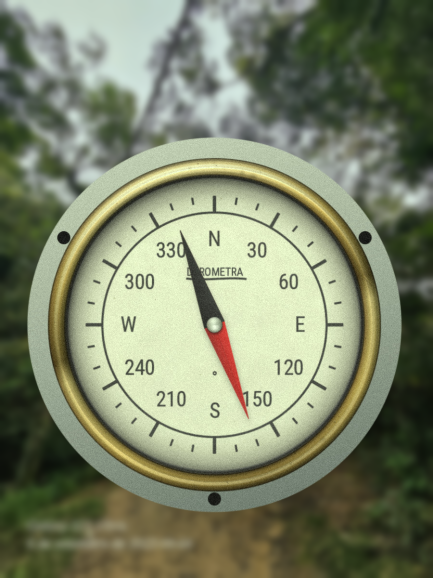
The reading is 160 °
